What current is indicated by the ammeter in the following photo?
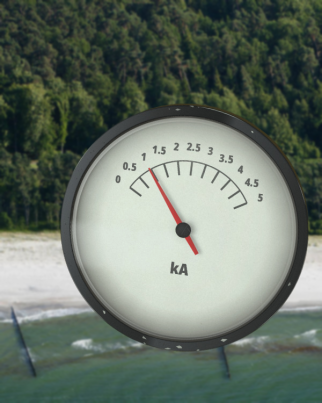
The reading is 1 kA
